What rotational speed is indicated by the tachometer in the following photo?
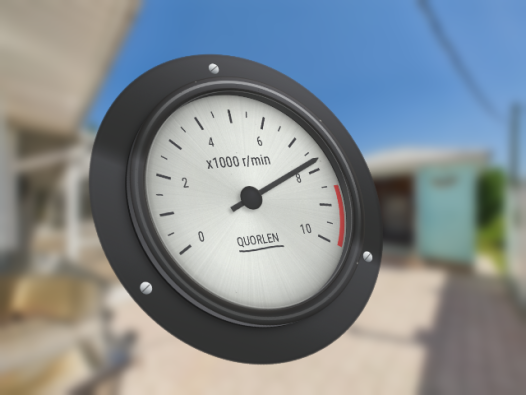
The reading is 7750 rpm
